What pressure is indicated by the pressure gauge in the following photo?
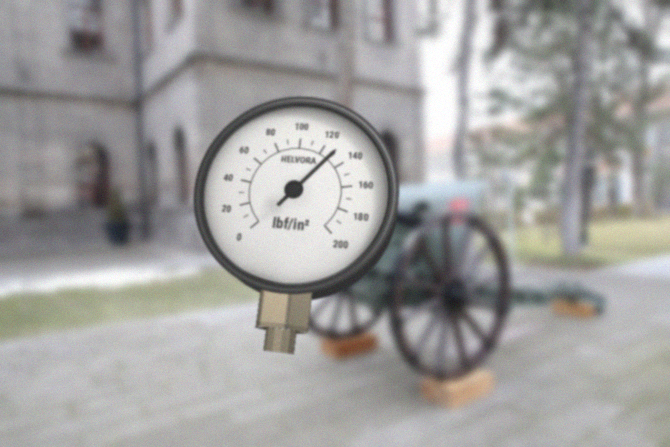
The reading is 130 psi
